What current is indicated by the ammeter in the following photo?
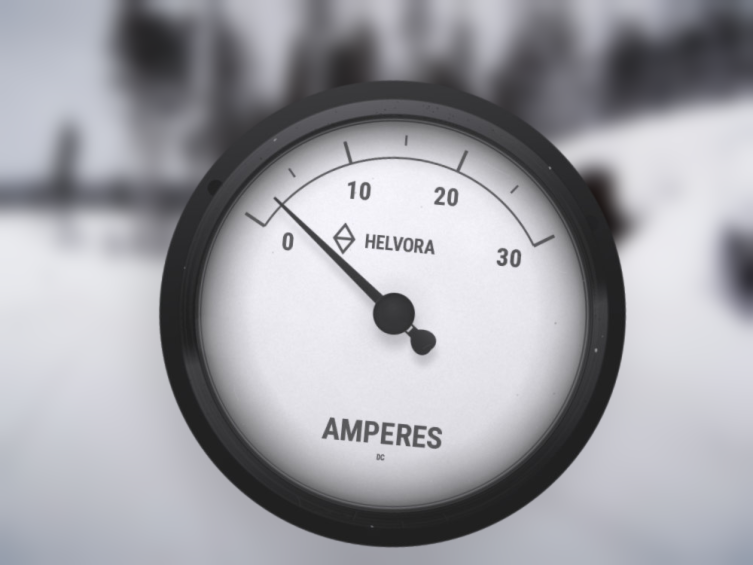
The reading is 2.5 A
